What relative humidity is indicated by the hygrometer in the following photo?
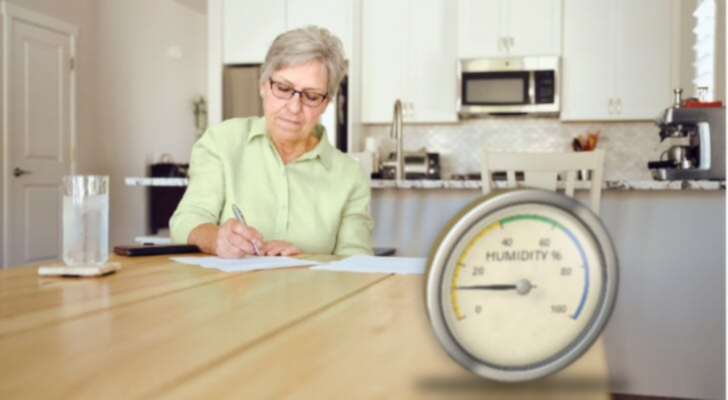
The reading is 12 %
